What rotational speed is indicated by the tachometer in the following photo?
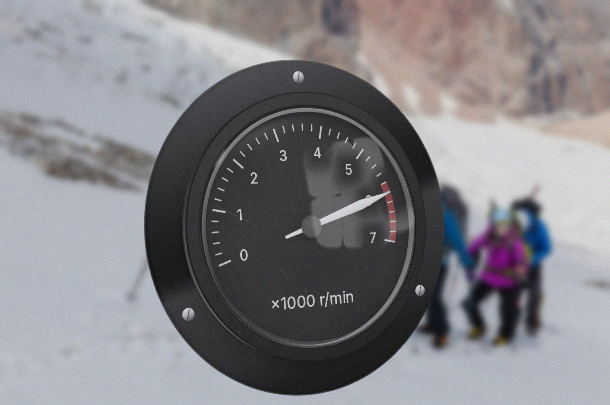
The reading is 6000 rpm
